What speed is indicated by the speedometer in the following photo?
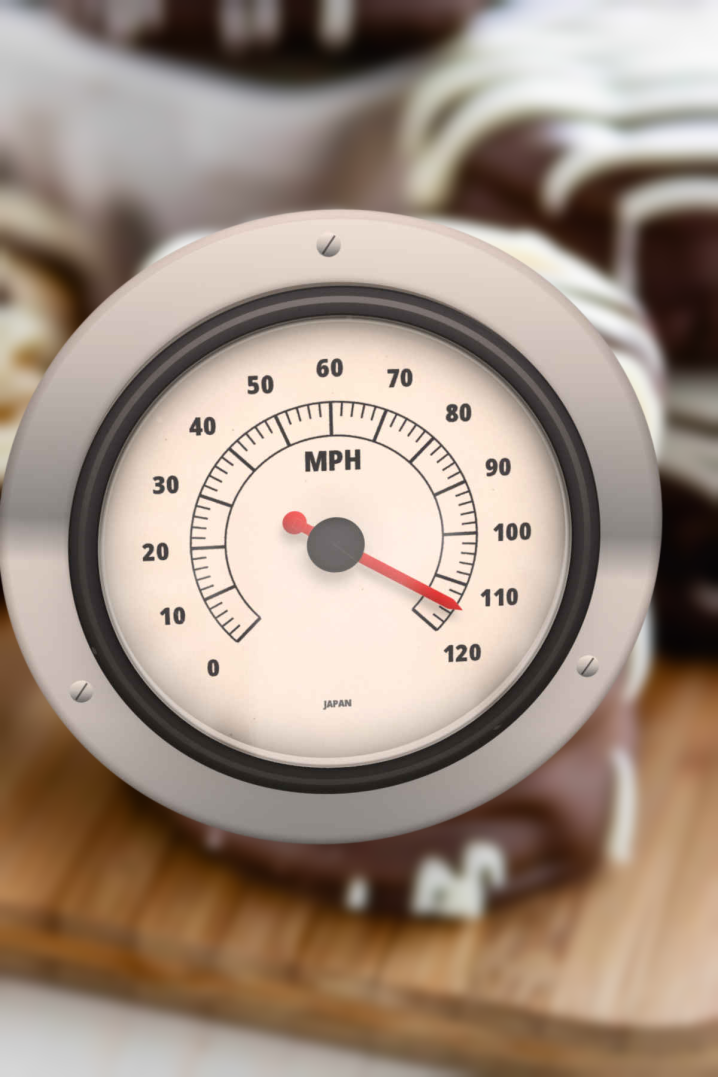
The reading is 114 mph
